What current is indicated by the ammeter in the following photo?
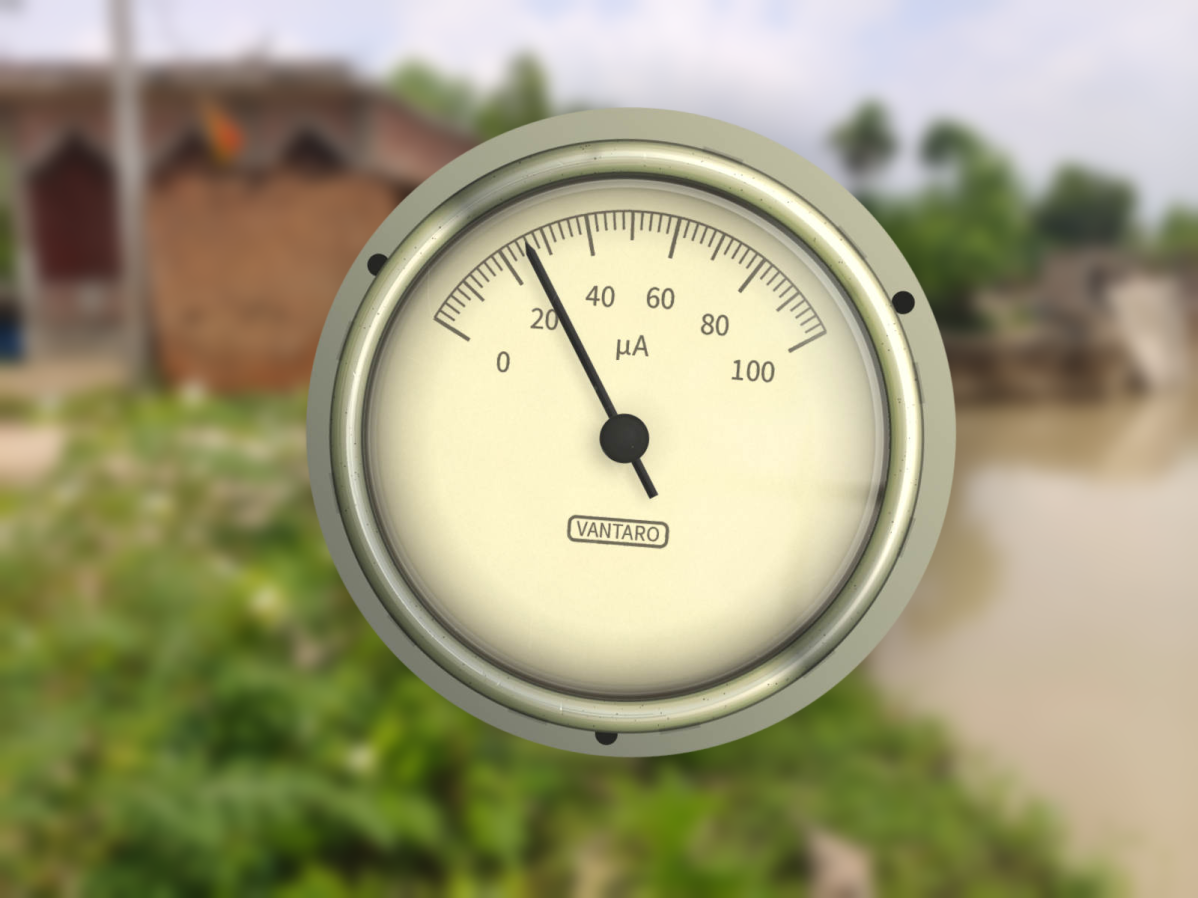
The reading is 26 µA
